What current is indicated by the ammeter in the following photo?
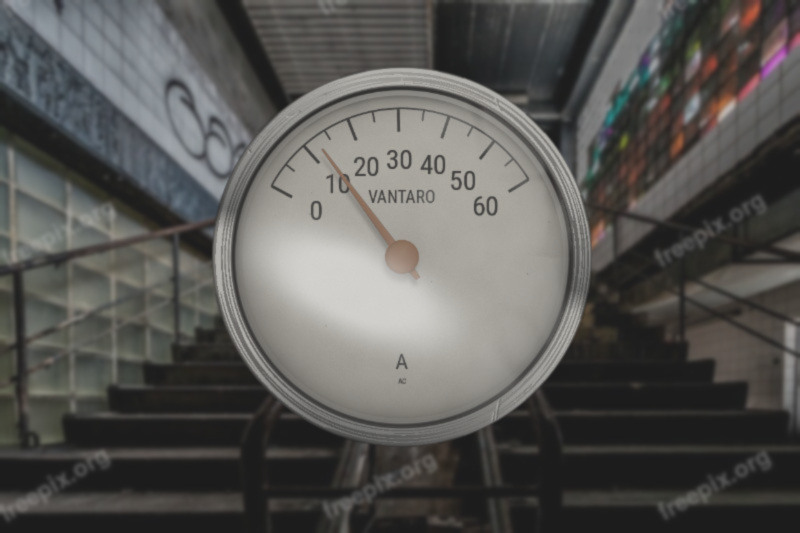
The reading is 12.5 A
